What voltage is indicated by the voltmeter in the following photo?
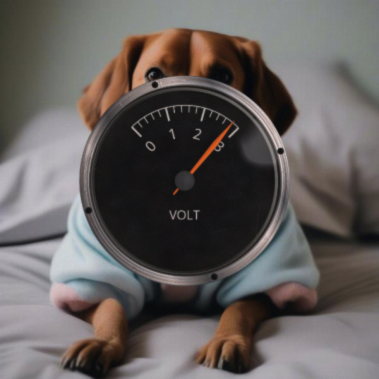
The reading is 2.8 V
